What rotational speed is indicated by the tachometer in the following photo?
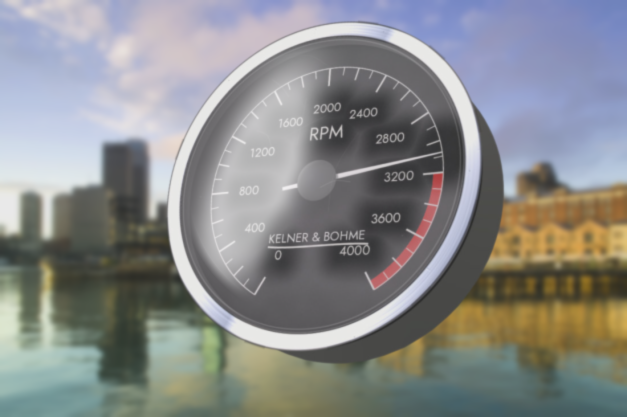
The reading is 3100 rpm
